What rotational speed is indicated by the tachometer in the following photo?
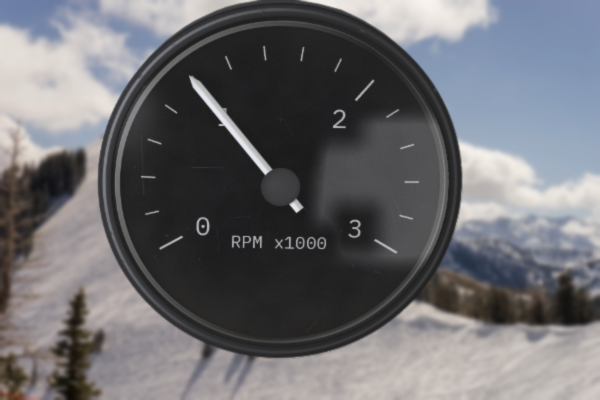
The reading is 1000 rpm
